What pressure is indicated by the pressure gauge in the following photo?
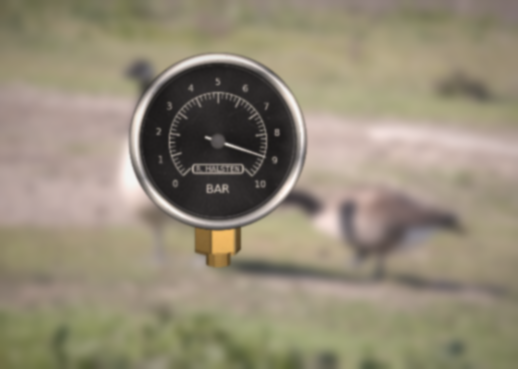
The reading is 9 bar
